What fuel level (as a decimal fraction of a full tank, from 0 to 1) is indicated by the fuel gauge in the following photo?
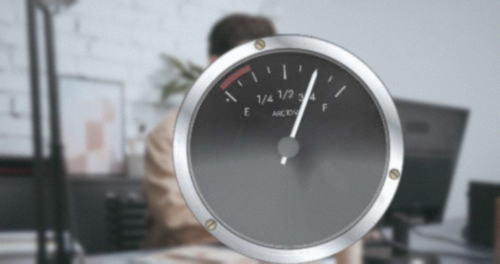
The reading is 0.75
